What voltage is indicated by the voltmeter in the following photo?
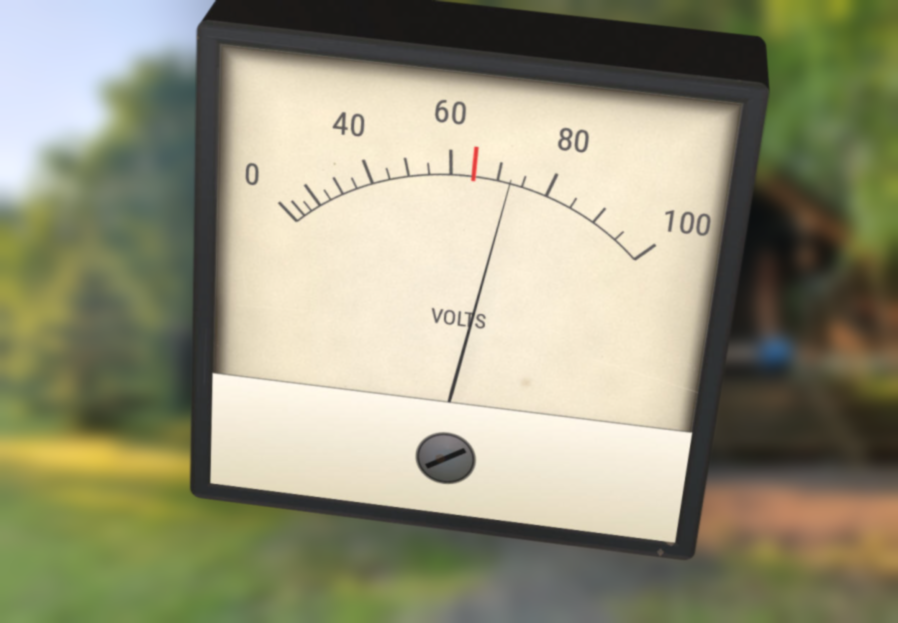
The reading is 72.5 V
